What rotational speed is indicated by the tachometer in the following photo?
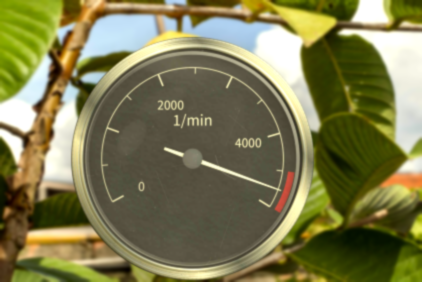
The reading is 4750 rpm
